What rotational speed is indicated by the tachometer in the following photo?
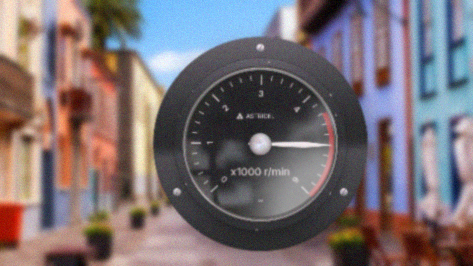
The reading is 5000 rpm
